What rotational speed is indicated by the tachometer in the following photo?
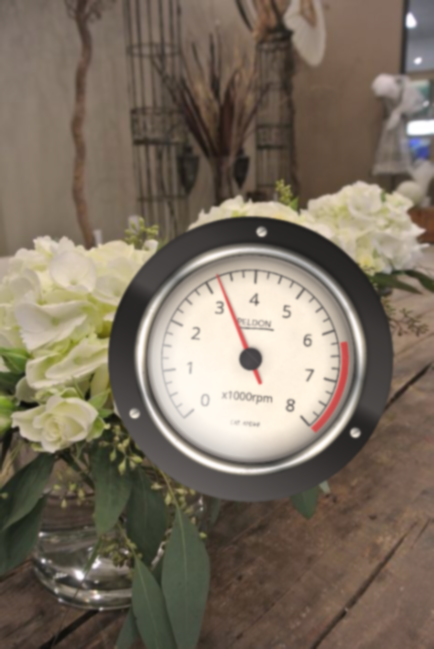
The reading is 3250 rpm
